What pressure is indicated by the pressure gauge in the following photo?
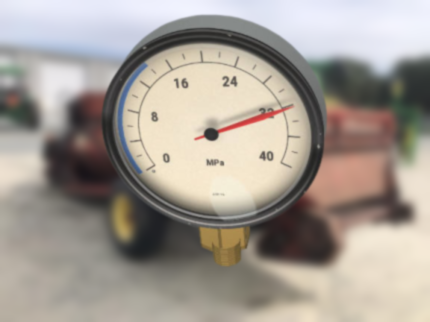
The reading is 32 MPa
